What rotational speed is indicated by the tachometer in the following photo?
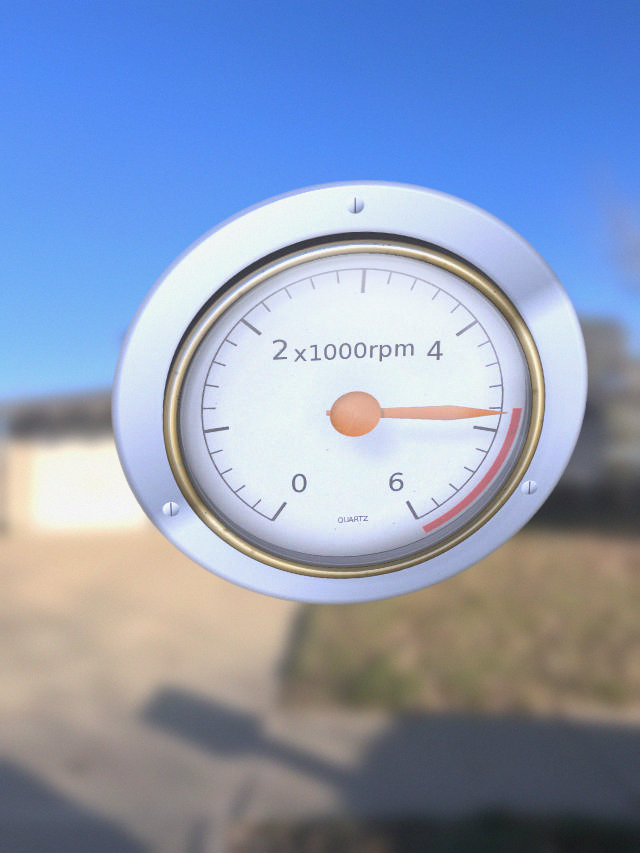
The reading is 4800 rpm
